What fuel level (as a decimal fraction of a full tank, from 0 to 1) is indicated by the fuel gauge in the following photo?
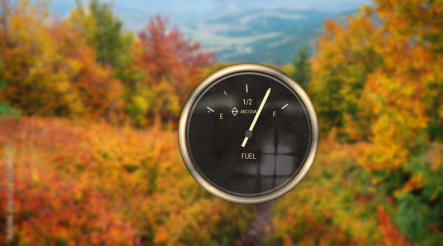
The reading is 0.75
